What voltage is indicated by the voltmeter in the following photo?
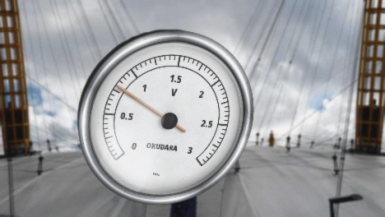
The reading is 0.8 V
